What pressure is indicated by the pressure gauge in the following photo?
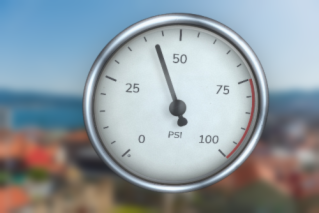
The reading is 42.5 psi
